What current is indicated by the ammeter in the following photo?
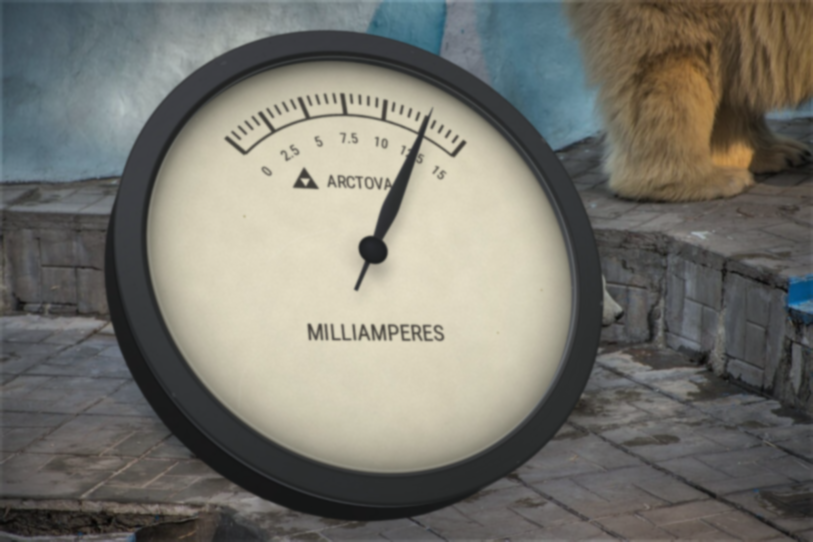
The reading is 12.5 mA
